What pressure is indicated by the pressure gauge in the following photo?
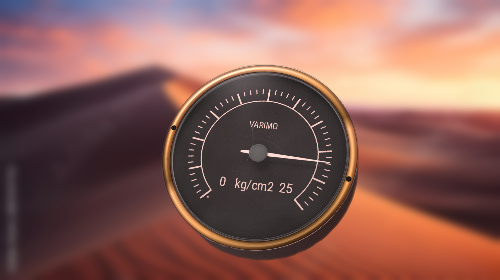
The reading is 21 kg/cm²
